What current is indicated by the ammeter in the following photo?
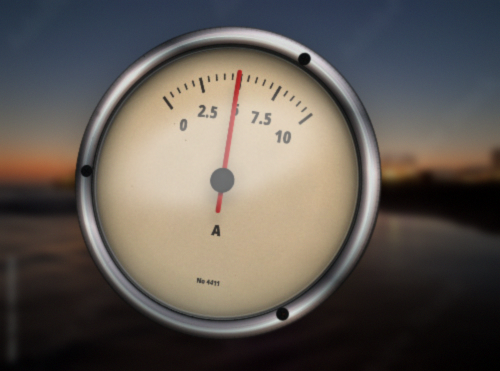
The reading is 5 A
